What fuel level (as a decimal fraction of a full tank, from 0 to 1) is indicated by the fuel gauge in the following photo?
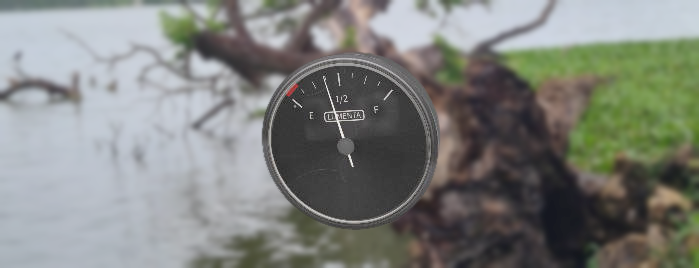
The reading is 0.375
